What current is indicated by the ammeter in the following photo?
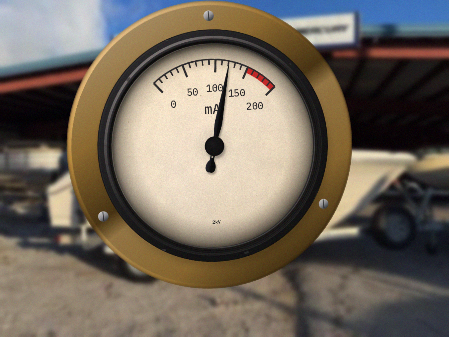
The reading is 120 mA
